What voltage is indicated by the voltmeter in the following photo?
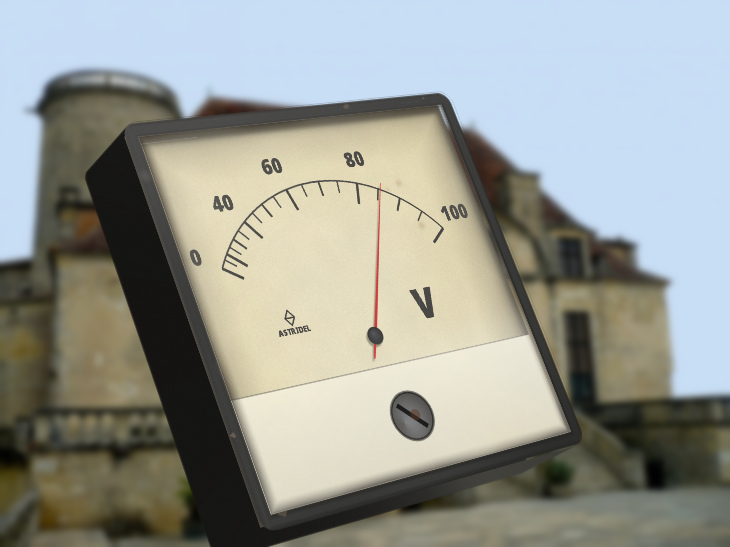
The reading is 85 V
